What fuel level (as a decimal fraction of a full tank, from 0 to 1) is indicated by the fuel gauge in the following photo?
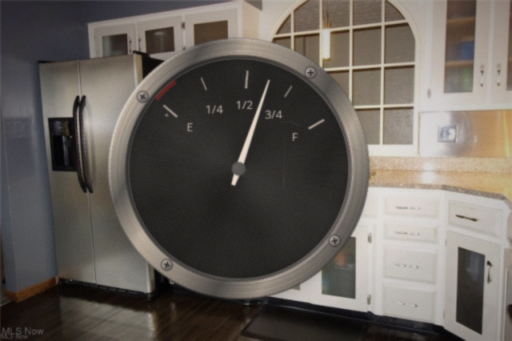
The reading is 0.625
